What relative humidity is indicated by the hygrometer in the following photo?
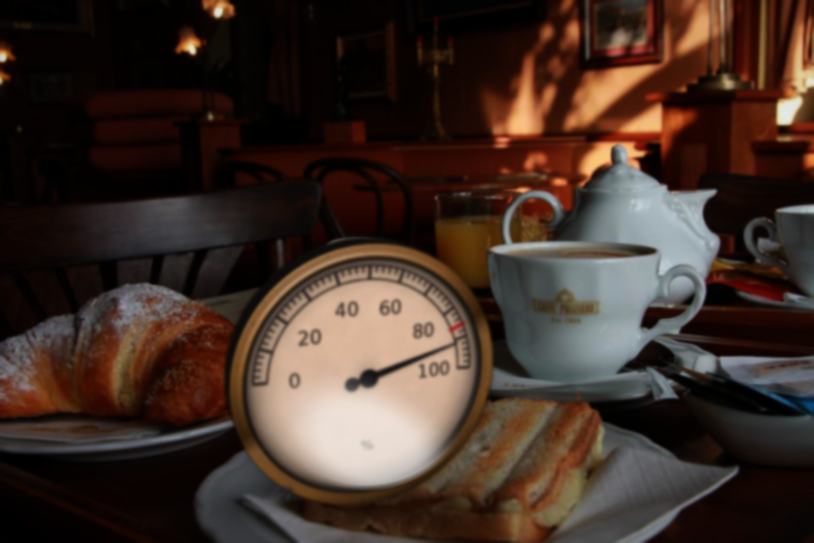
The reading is 90 %
